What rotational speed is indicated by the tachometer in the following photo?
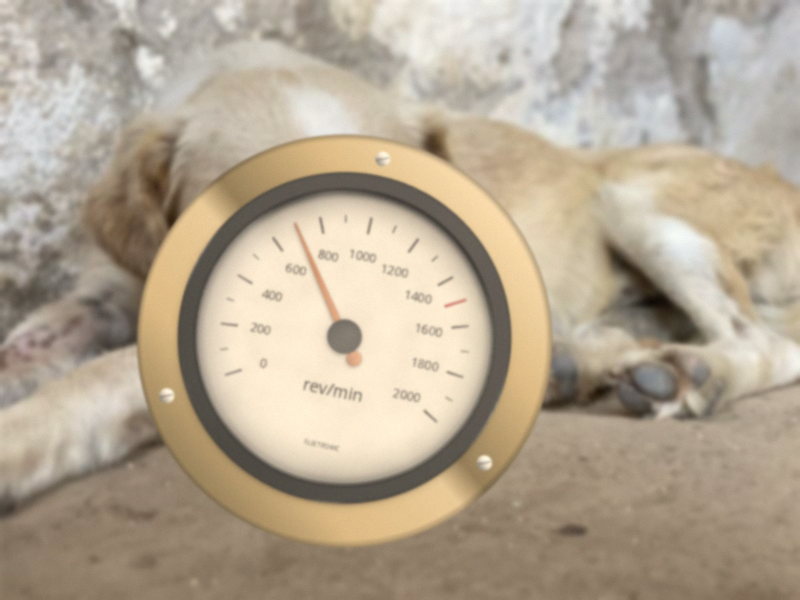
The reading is 700 rpm
